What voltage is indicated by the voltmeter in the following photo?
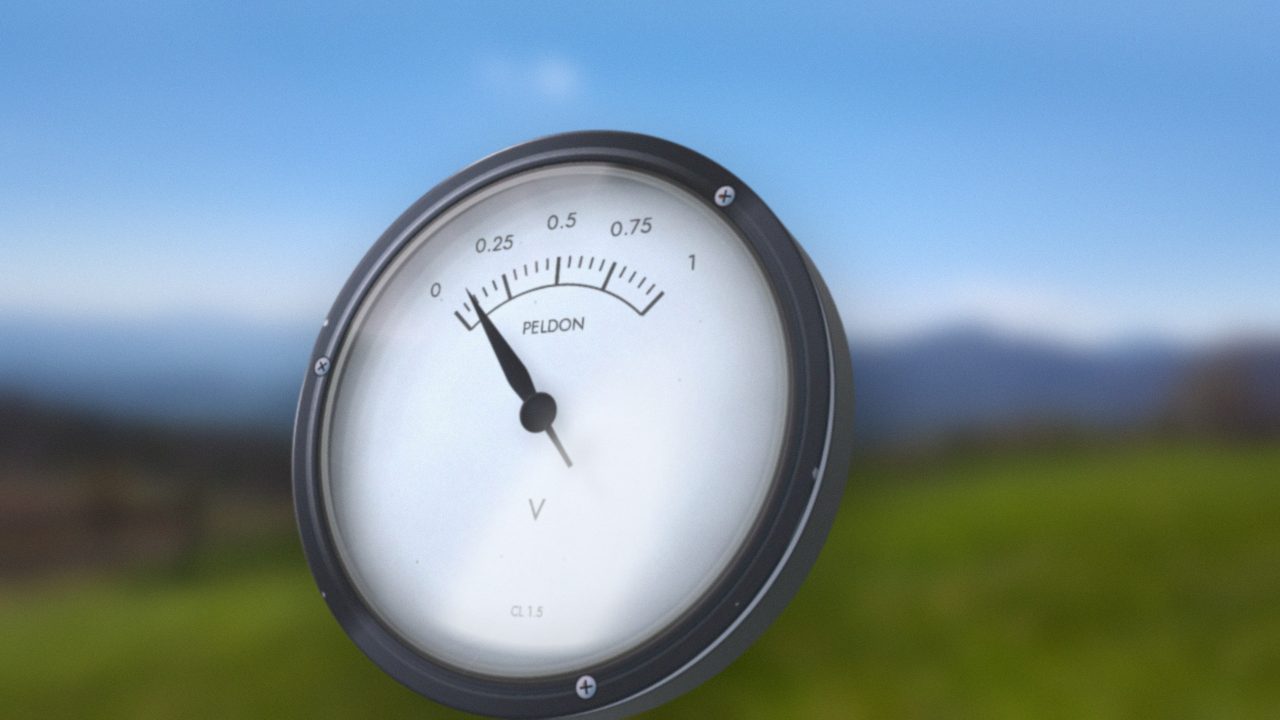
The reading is 0.1 V
